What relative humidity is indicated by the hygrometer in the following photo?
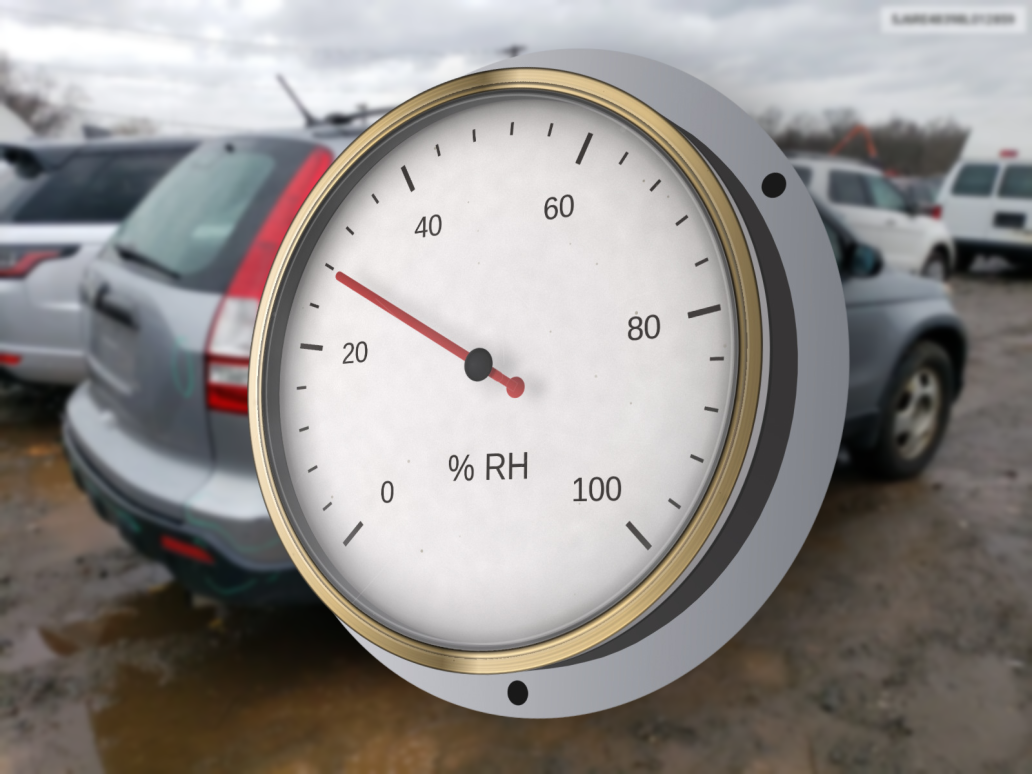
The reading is 28 %
